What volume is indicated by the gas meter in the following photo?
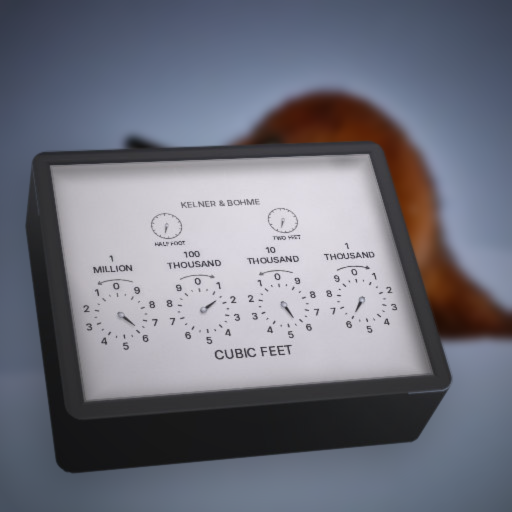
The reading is 615600 ft³
